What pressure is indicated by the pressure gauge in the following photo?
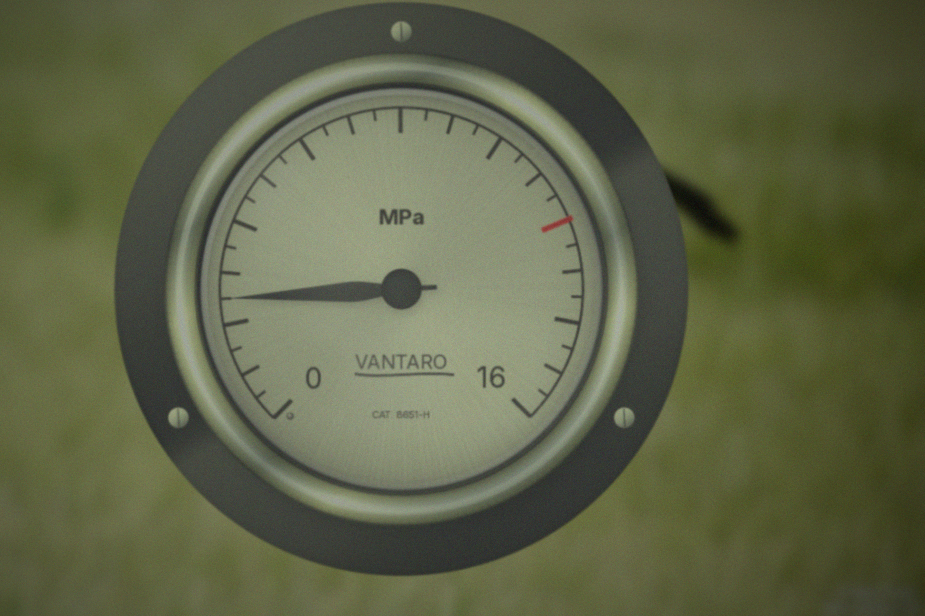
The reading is 2.5 MPa
